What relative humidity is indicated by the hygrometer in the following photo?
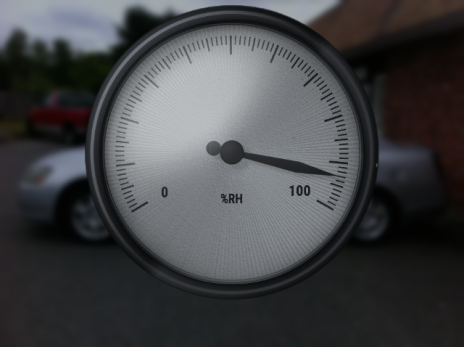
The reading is 93 %
